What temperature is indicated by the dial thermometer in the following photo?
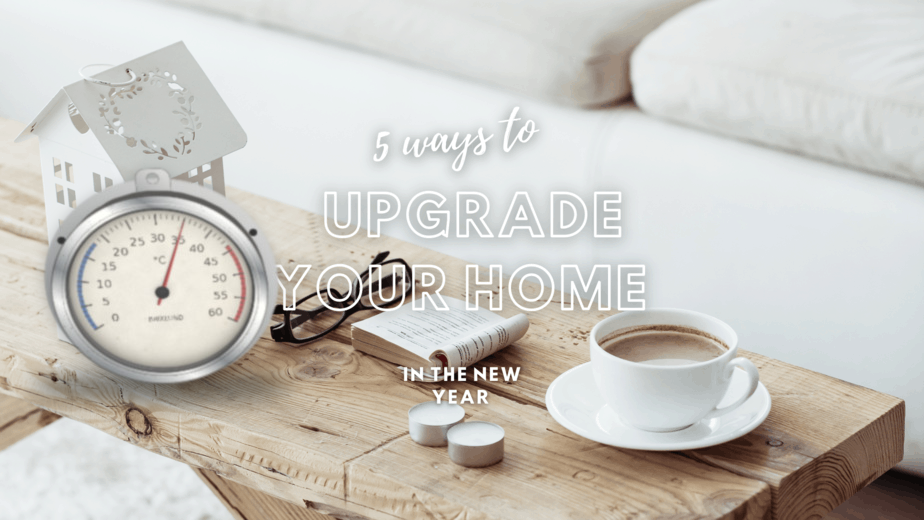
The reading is 35 °C
